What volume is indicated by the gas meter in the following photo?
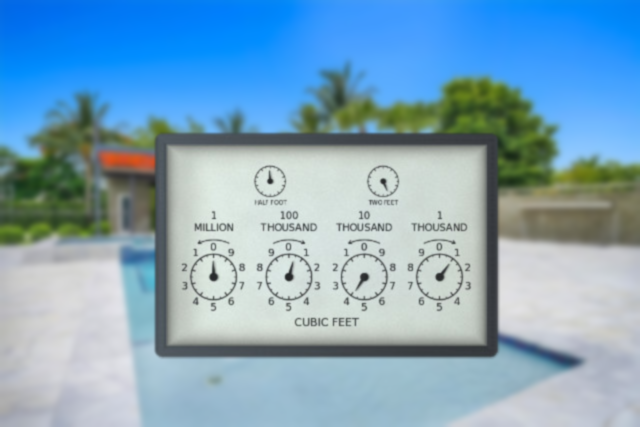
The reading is 4100 ft³
